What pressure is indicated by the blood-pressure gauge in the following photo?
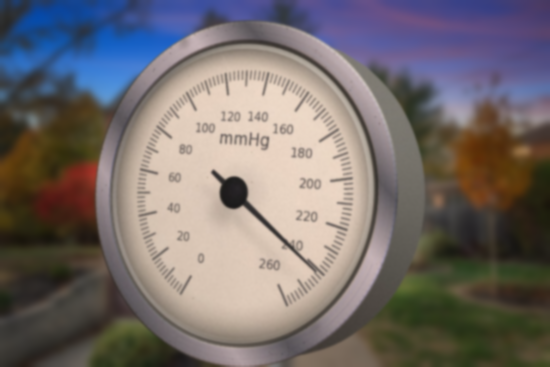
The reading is 240 mmHg
